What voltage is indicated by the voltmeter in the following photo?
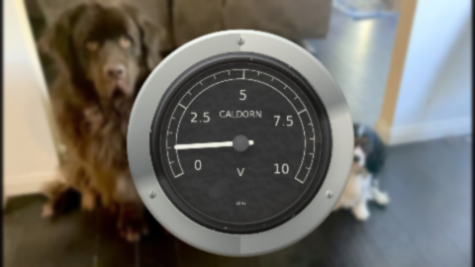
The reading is 1 V
